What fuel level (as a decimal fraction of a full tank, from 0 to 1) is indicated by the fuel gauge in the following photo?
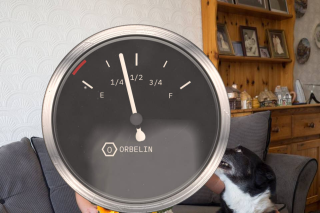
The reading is 0.375
